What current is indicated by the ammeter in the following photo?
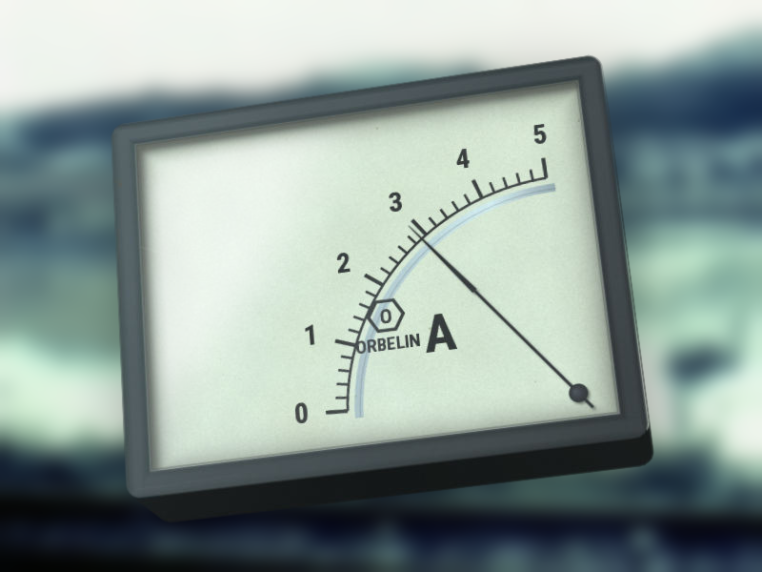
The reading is 2.9 A
